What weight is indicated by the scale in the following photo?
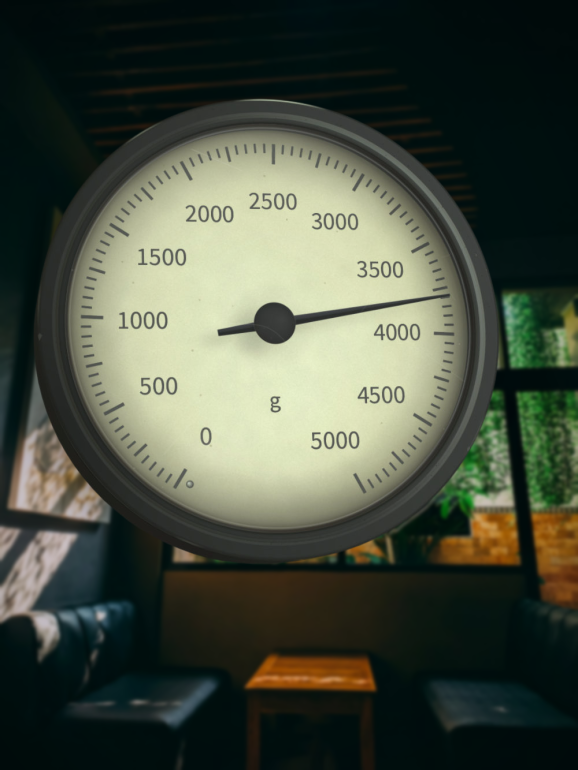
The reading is 3800 g
